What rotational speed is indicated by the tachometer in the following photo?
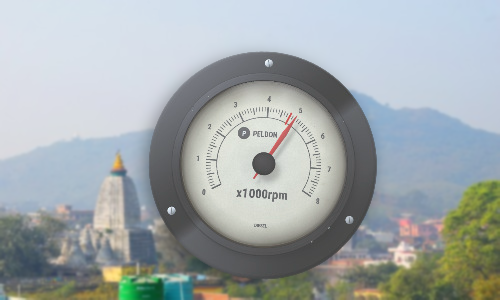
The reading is 5000 rpm
